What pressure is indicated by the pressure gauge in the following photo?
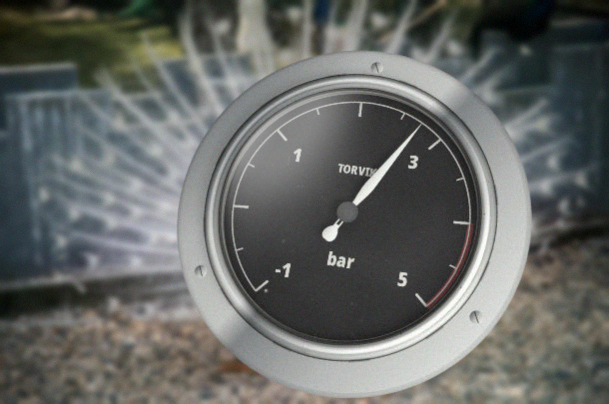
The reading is 2.75 bar
